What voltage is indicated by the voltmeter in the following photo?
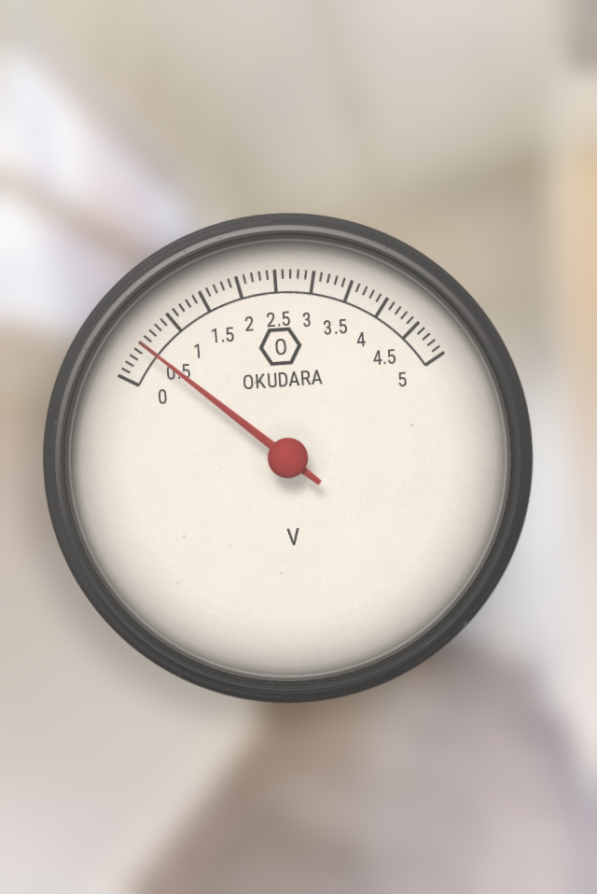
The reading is 0.5 V
